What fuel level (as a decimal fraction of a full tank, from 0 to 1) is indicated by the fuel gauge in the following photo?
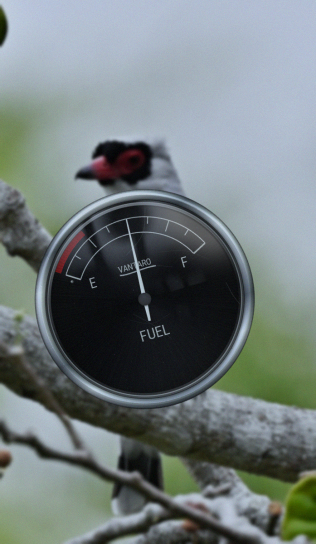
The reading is 0.5
